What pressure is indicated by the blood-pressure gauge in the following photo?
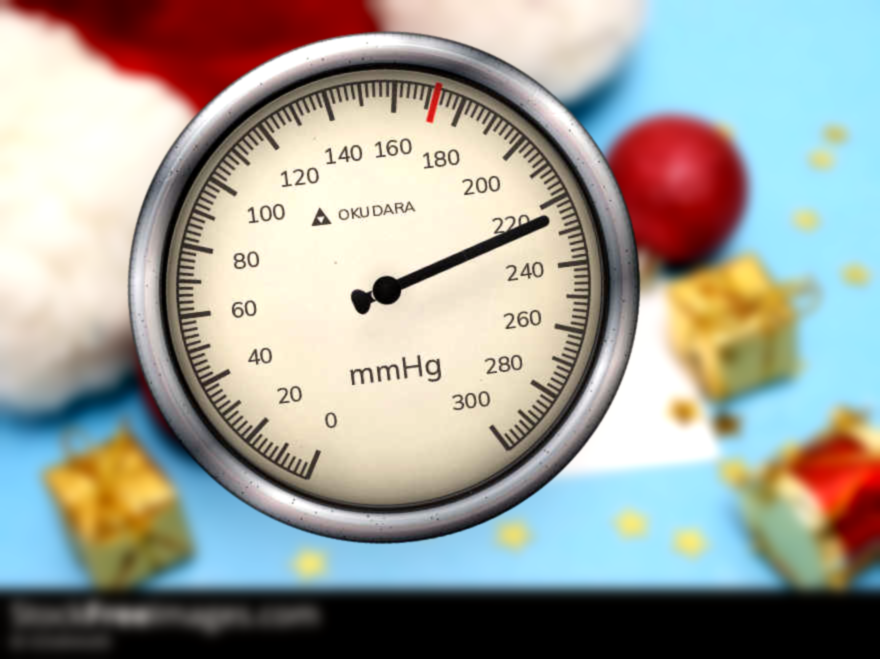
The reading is 224 mmHg
